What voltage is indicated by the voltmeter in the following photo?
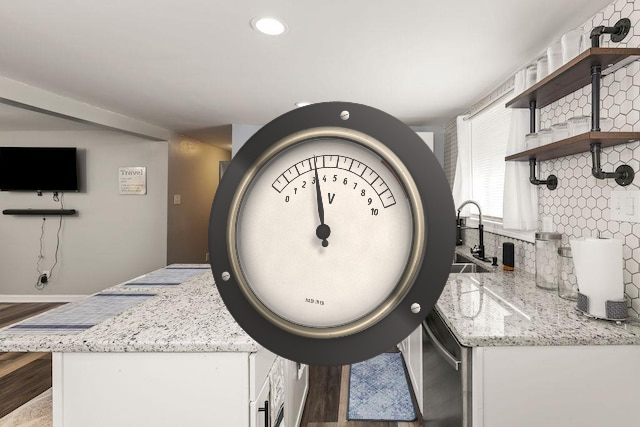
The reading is 3.5 V
